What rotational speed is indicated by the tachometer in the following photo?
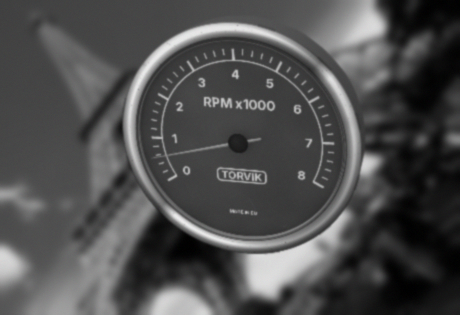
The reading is 600 rpm
